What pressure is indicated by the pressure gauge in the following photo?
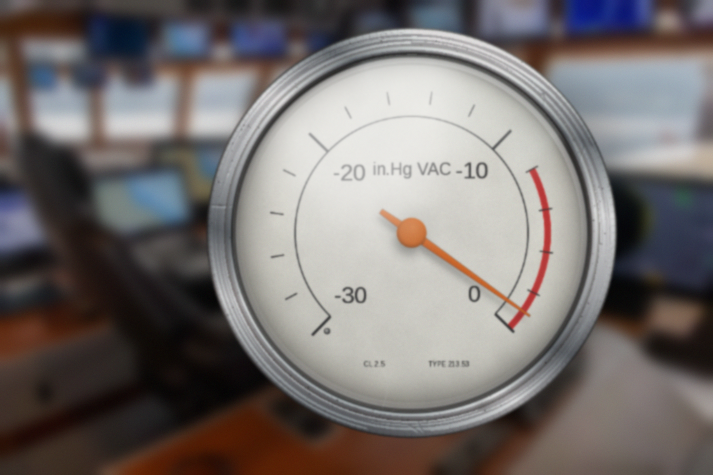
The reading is -1 inHg
